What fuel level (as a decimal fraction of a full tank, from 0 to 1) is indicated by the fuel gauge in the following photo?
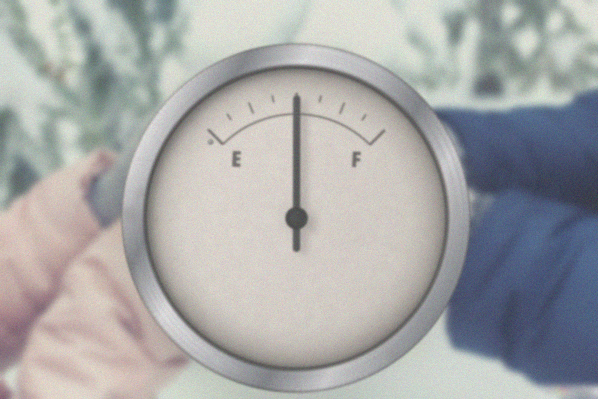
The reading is 0.5
